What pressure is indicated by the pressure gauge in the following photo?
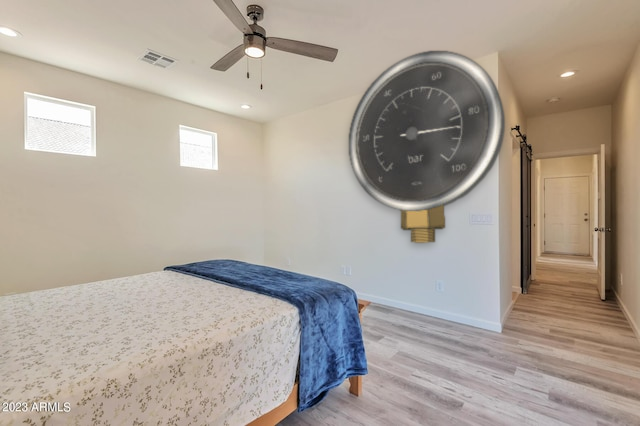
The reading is 85 bar
